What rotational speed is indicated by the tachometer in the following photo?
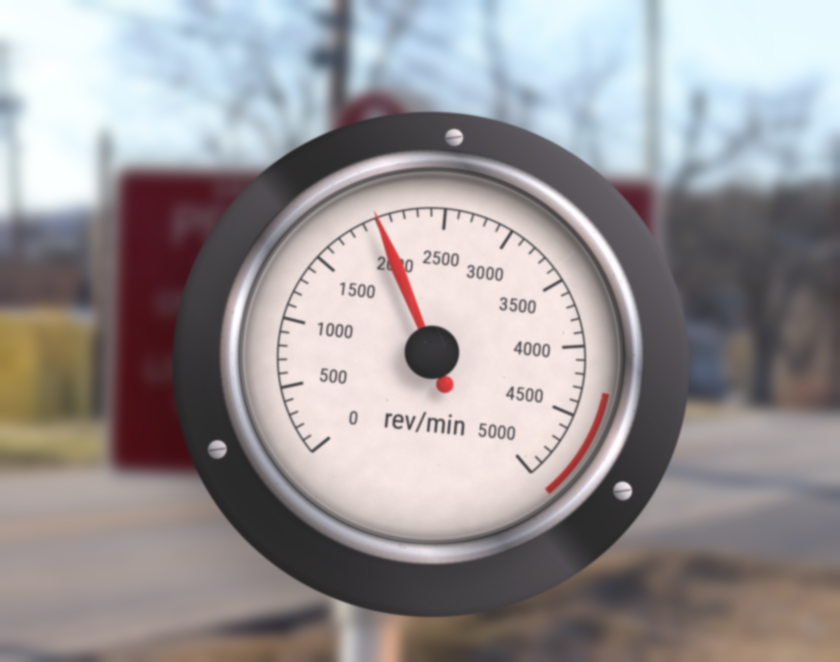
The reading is 2000 rpm
